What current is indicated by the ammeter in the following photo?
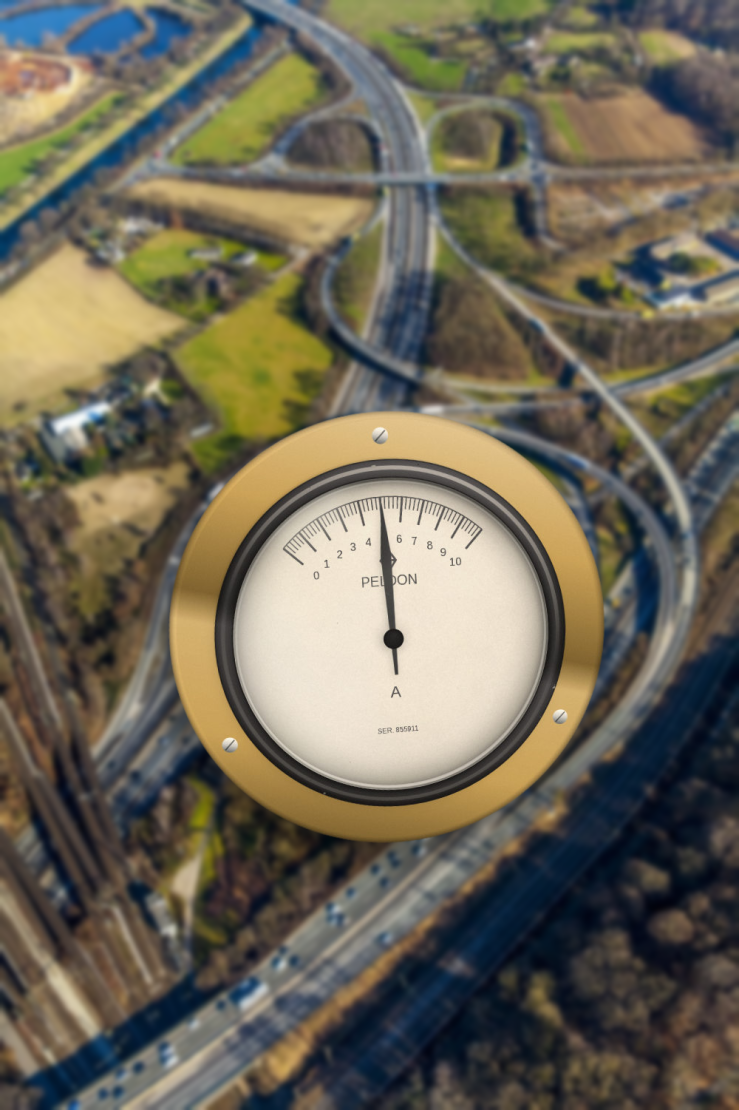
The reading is 5 A
